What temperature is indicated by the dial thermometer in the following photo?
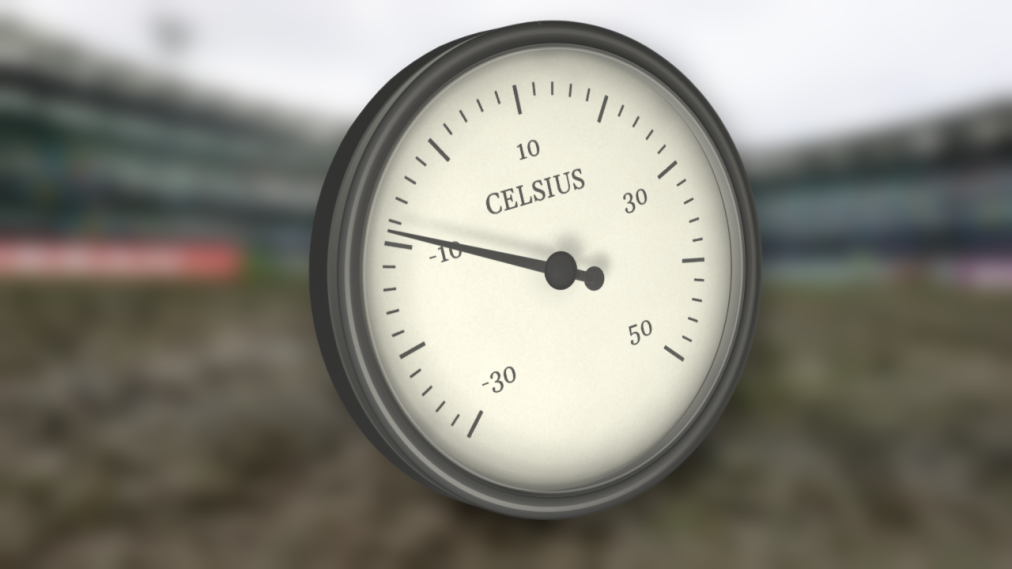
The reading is -9 °C
